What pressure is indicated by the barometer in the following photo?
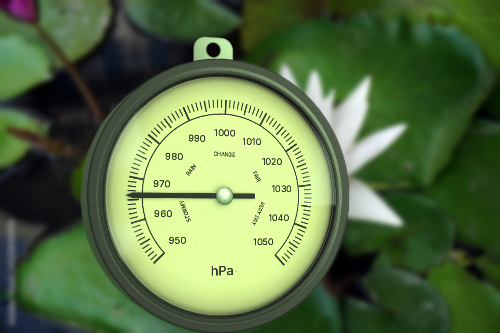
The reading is 966 hPa
